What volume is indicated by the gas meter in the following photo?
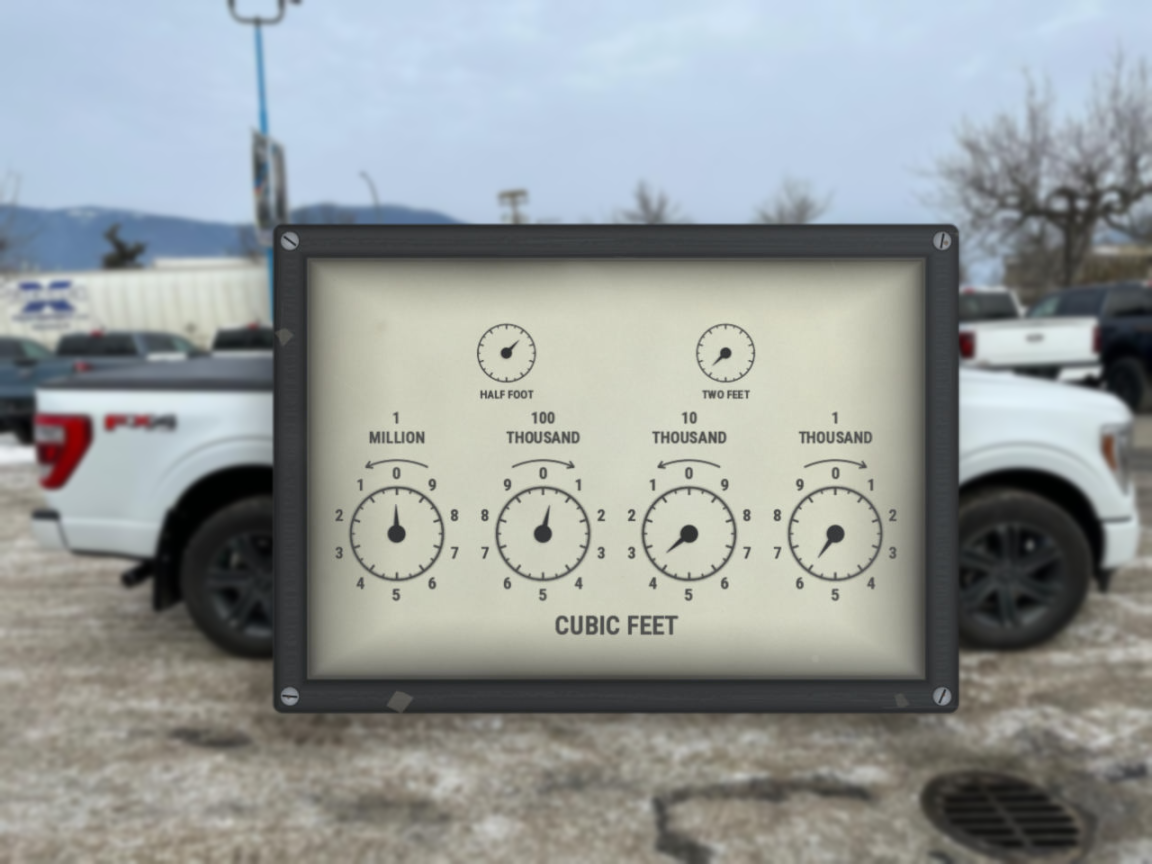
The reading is 3600 ft³
